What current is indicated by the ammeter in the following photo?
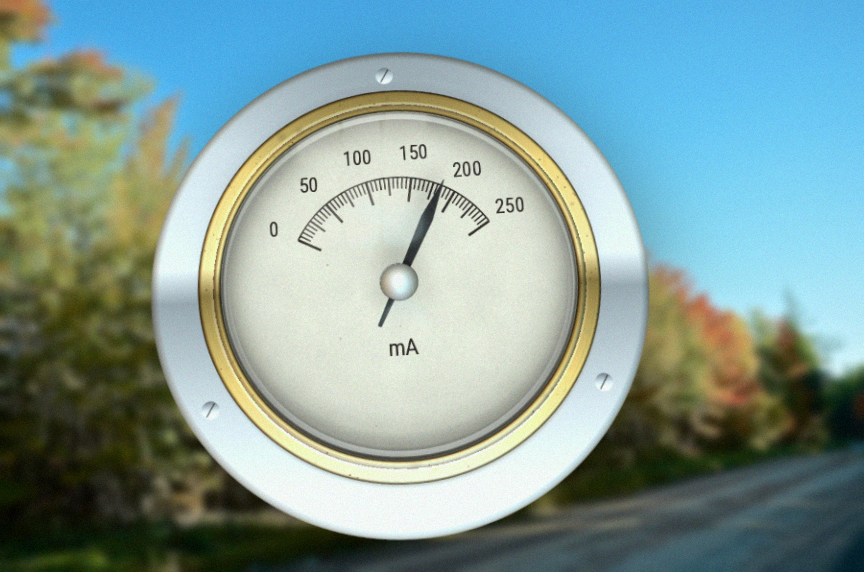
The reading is 185 mA
